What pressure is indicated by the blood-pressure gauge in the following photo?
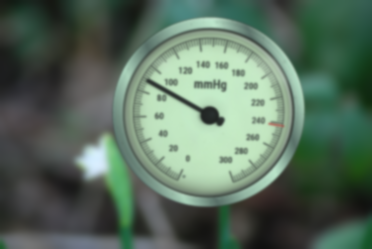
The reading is 90 mmHg
